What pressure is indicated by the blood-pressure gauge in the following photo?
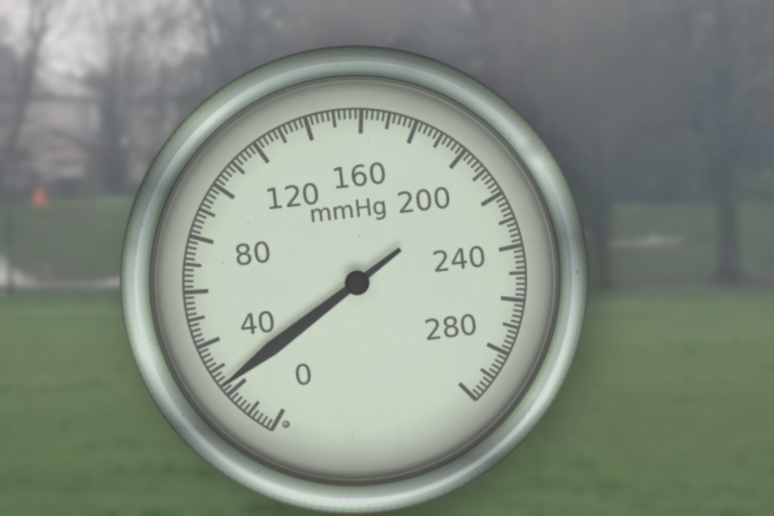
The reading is 24 mmHg
